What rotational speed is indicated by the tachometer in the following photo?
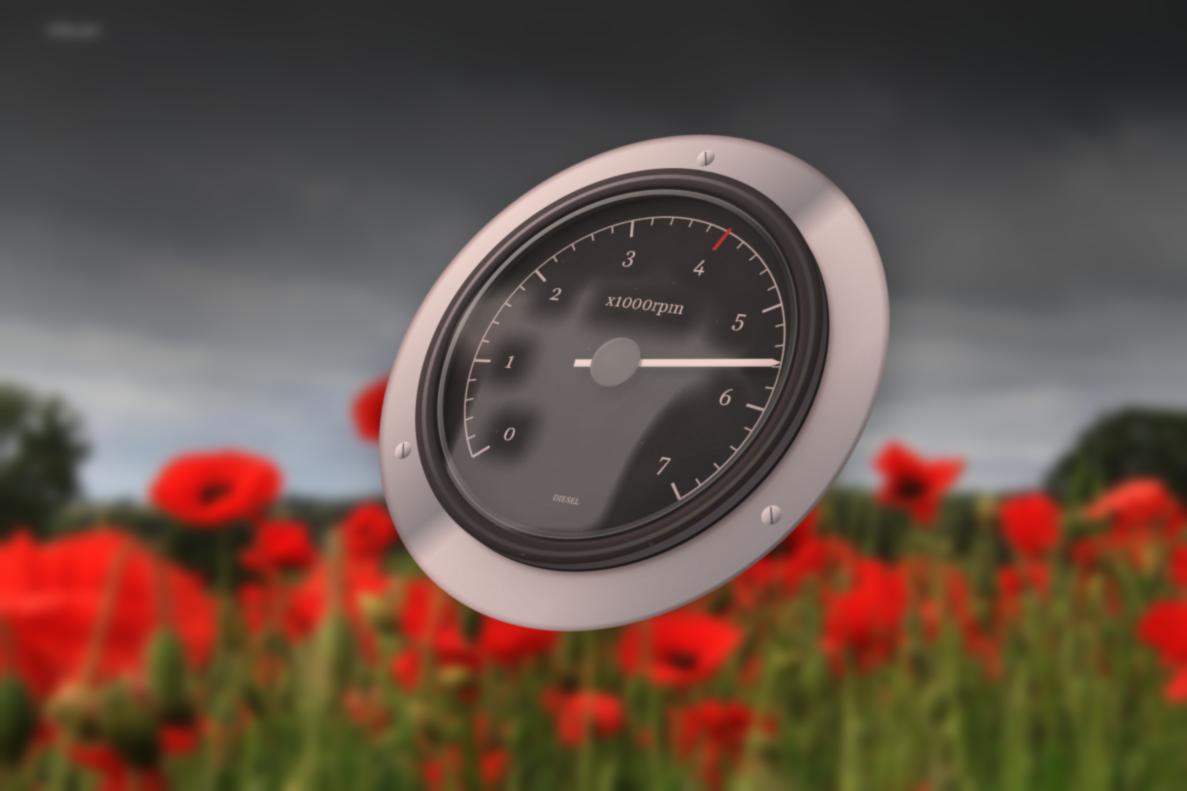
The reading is 5600 rpm
